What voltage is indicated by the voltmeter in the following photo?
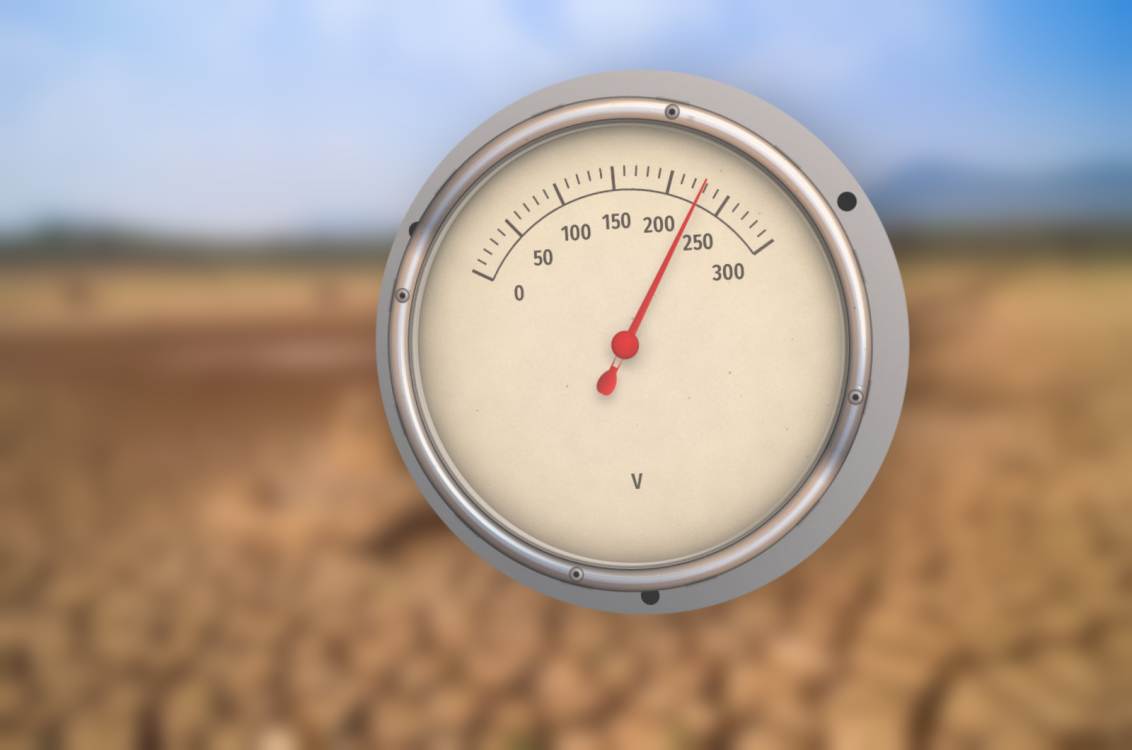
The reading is 230 V
